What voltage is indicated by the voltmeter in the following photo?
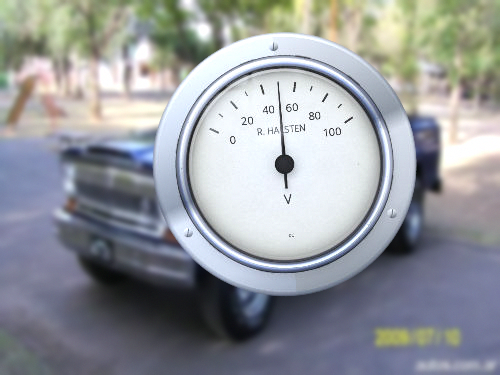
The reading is 50 V
